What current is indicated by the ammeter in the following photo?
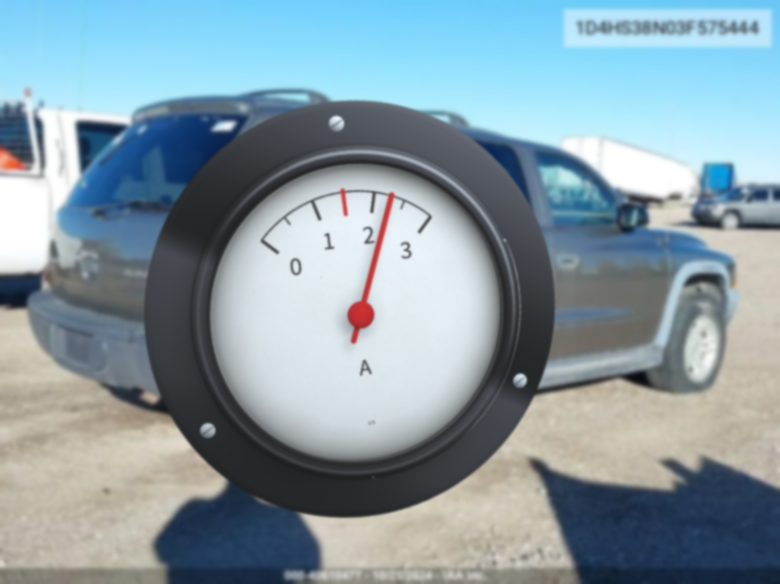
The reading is 2.25 A
